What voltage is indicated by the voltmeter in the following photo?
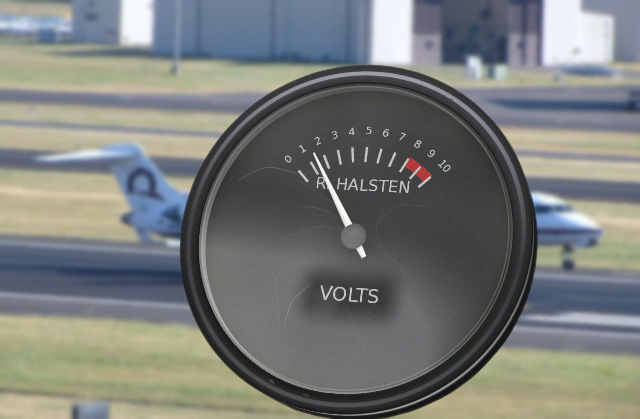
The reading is 1.5 V
